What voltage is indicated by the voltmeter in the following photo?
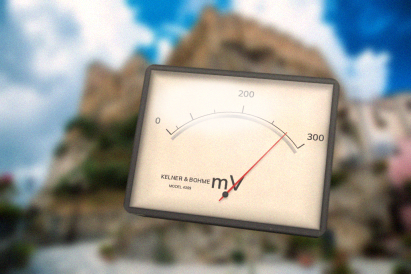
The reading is 275 mV
